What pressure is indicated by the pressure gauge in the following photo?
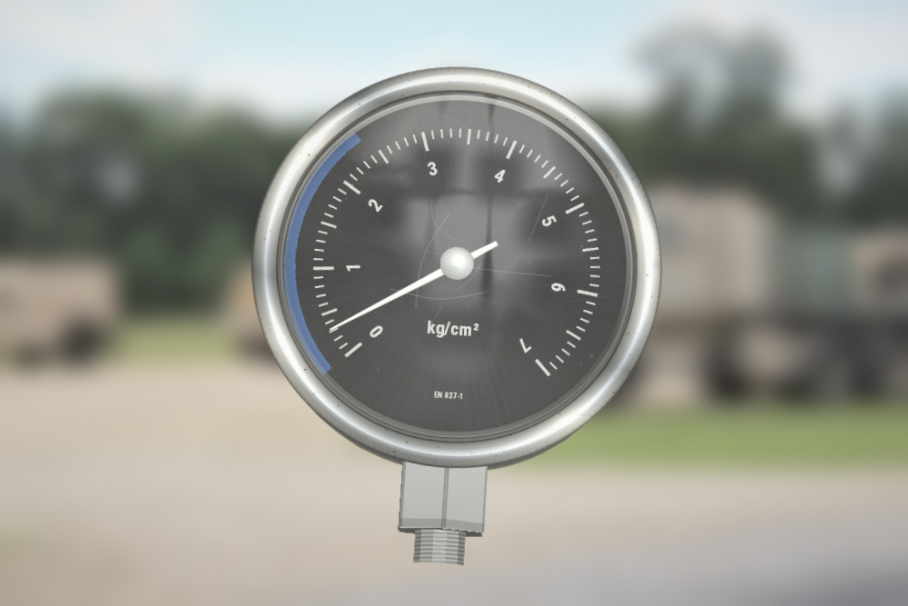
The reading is 0.3 kg/cm²
